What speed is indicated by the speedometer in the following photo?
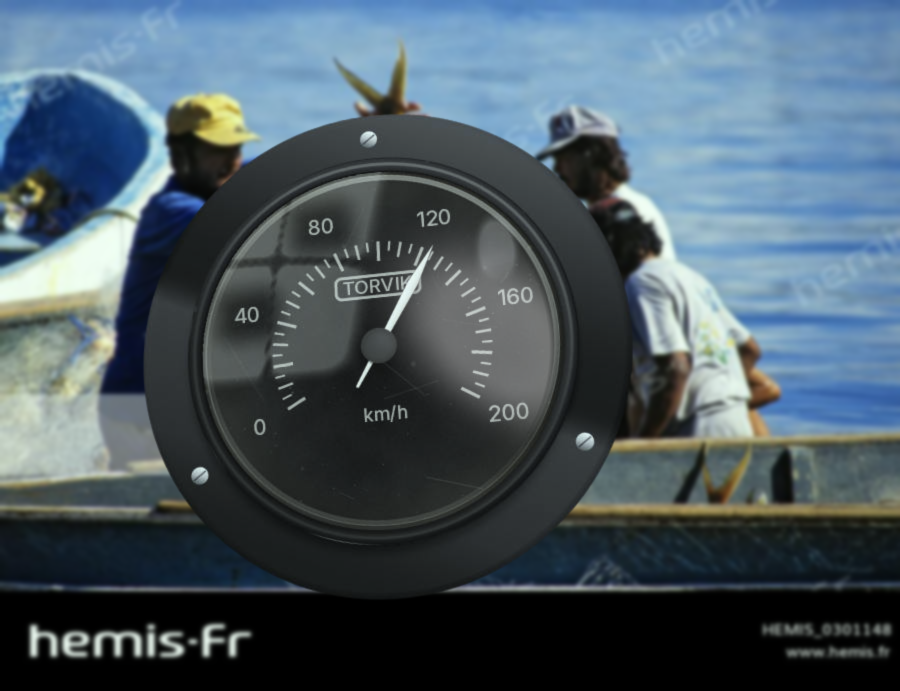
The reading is 125 km/h
